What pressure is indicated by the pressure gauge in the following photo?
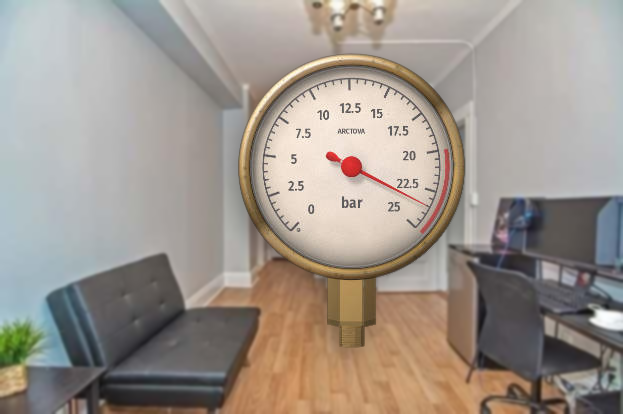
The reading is 23.5 bar
